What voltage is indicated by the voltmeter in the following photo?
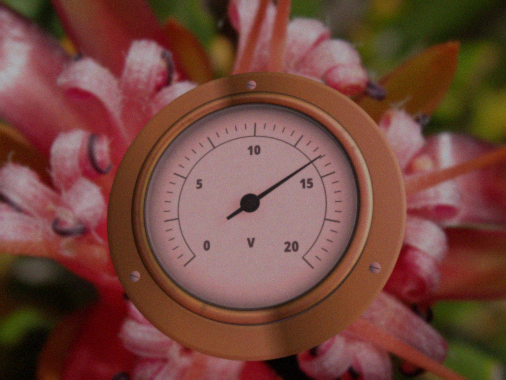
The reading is 14 V
